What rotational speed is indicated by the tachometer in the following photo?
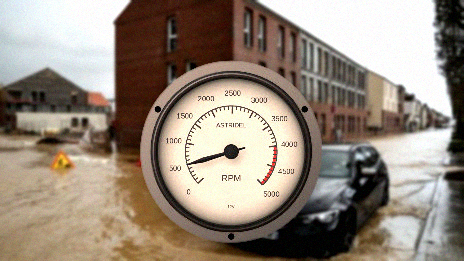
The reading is 500 rpm
